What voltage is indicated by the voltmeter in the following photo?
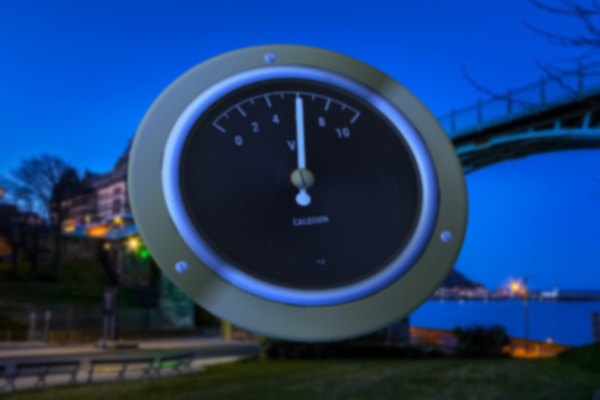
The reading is 6 V
